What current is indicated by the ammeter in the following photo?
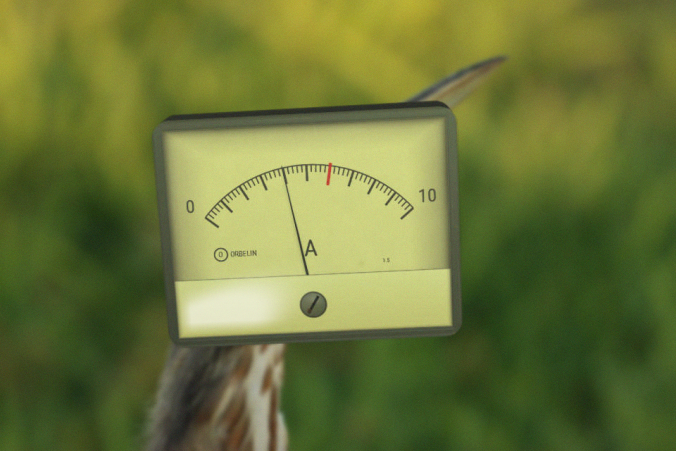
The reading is 4 A
